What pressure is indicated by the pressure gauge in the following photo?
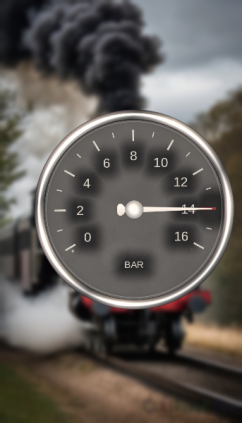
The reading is 14 bar
